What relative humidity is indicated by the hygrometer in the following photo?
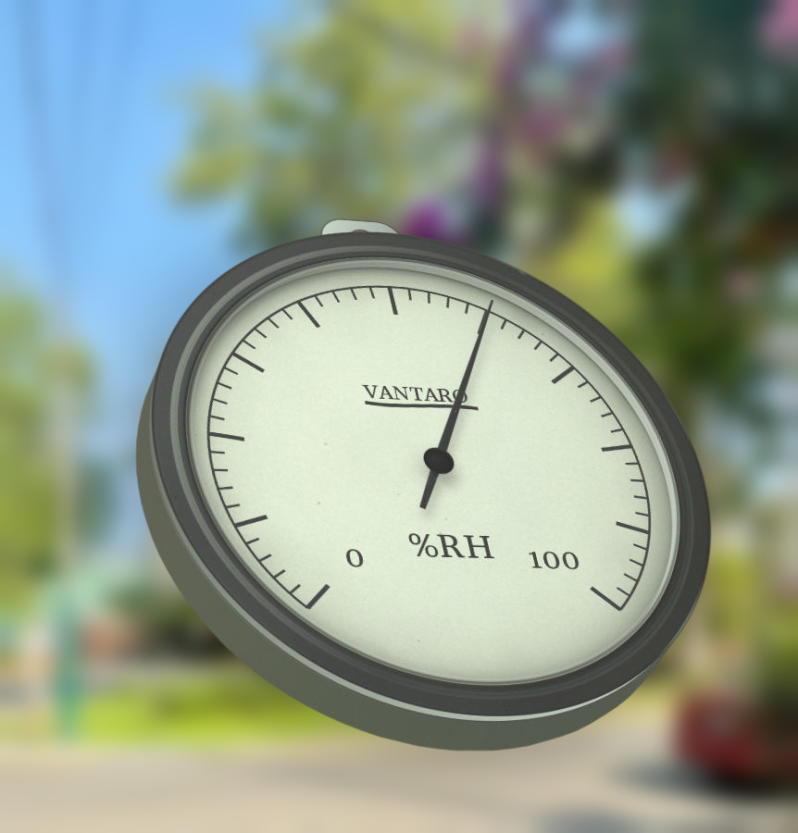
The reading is 60 %
